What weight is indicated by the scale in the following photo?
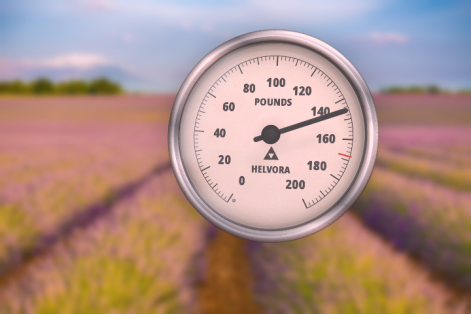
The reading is 146 lb
